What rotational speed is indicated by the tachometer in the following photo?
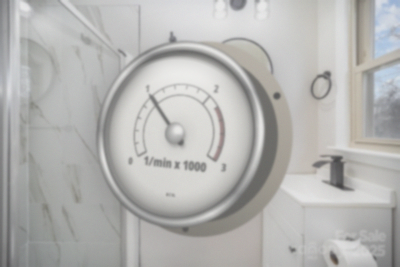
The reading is 1000 rpm
